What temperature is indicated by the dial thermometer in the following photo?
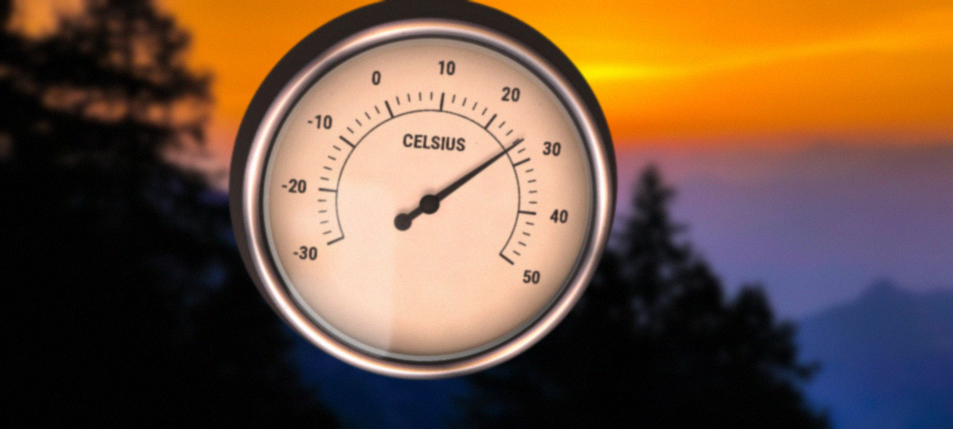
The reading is 26 °C
